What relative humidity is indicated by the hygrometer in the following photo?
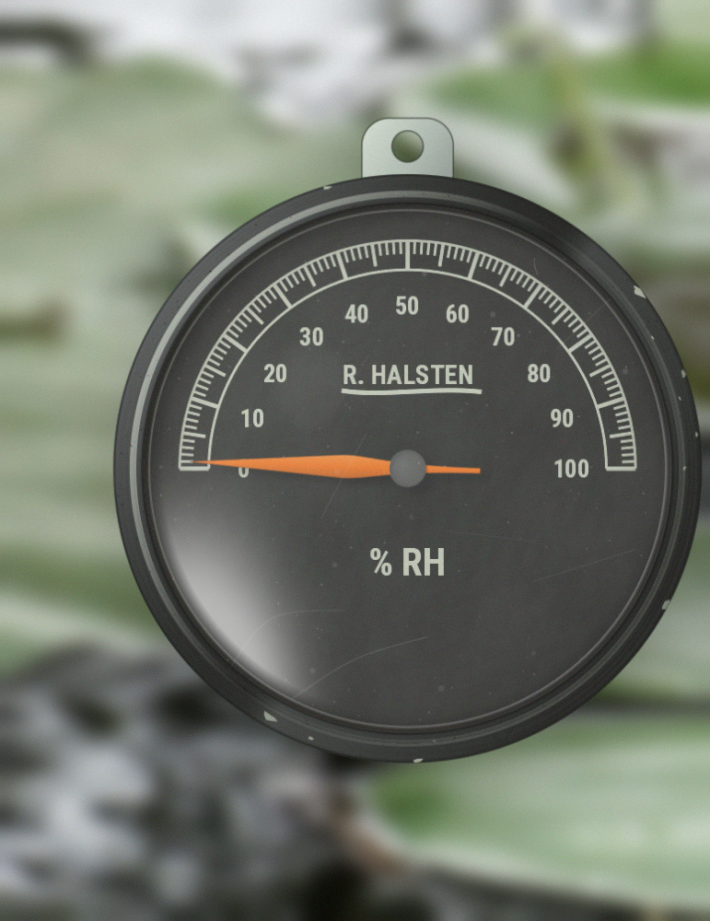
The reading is 1 %
